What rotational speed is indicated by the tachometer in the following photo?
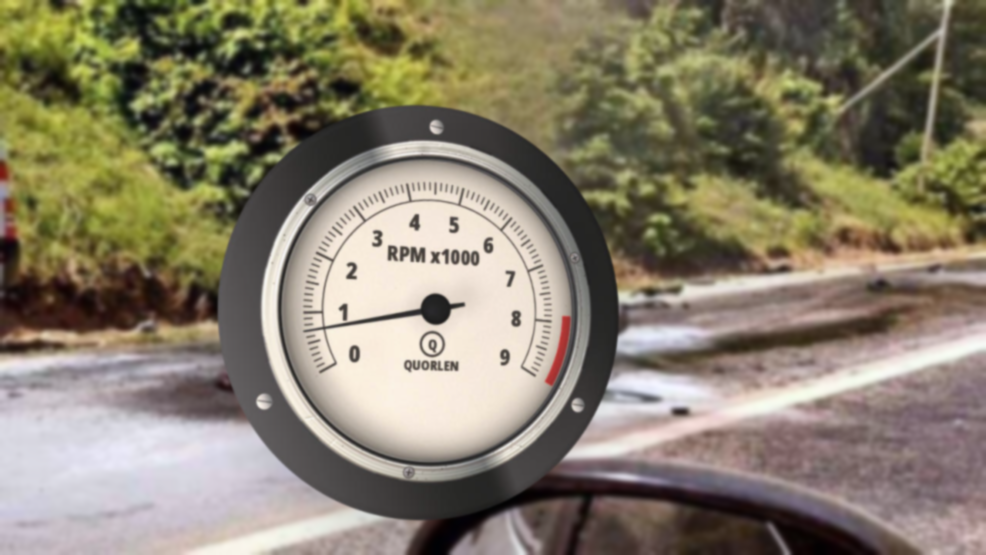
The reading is 700 rpm
